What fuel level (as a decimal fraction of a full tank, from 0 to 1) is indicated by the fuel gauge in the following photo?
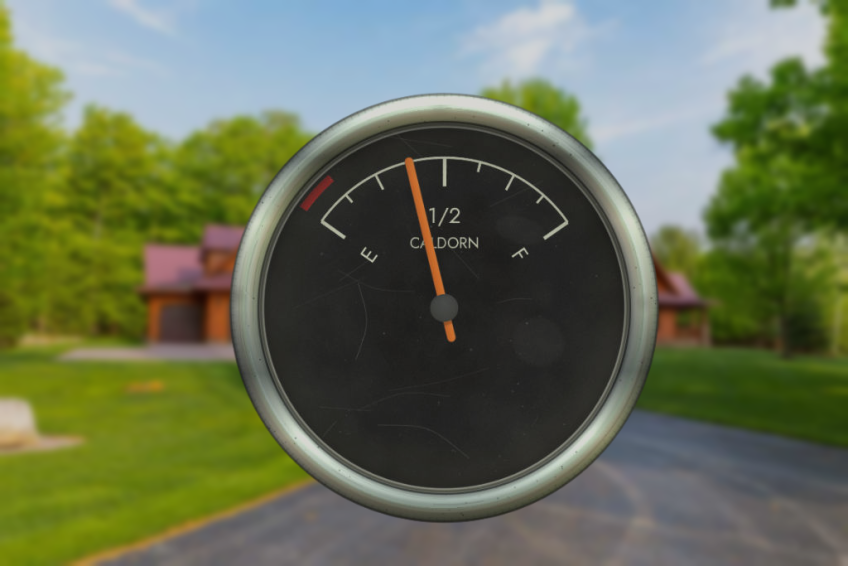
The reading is 0.375
